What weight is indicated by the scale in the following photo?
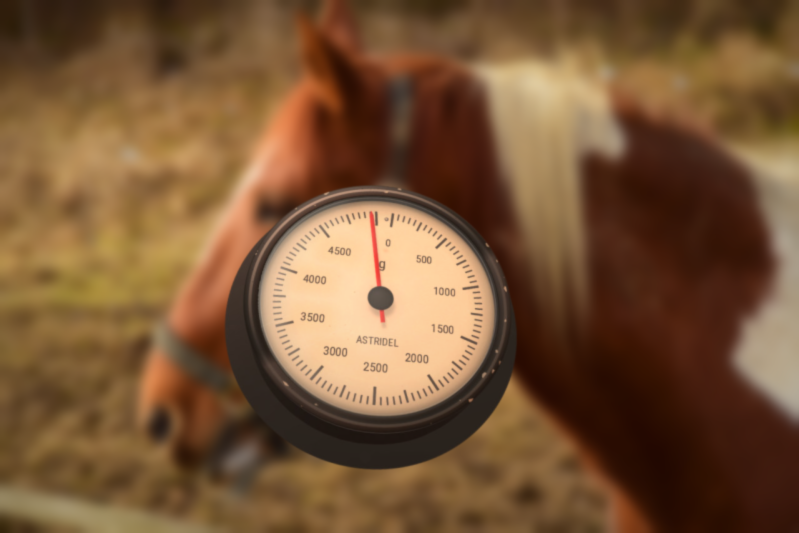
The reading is 4950 g
